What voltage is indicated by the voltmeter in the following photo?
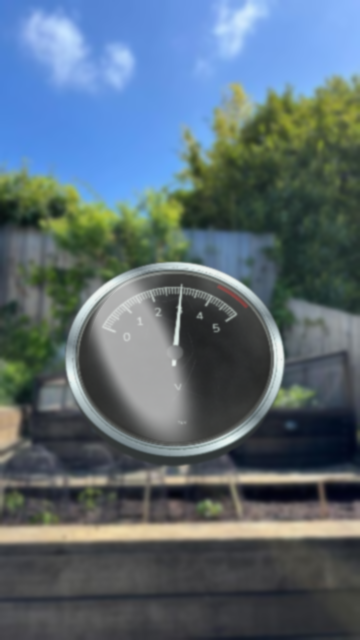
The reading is 3 V
